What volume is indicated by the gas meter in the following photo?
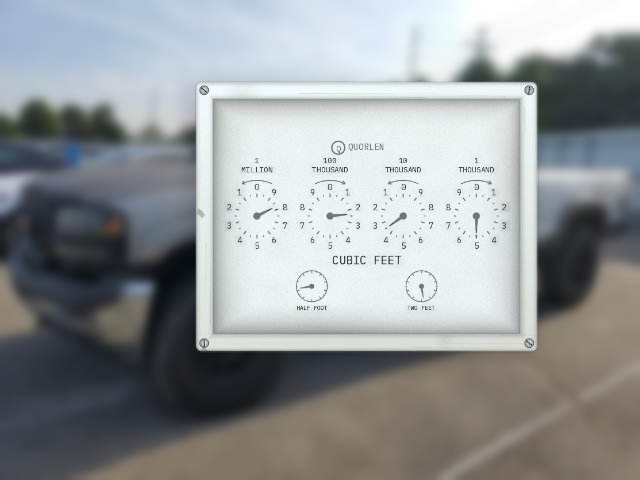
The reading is 823500 ft³
